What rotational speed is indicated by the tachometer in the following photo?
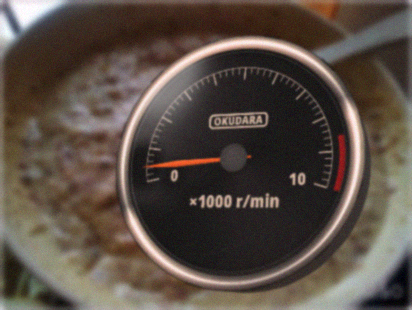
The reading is 400 rpm
